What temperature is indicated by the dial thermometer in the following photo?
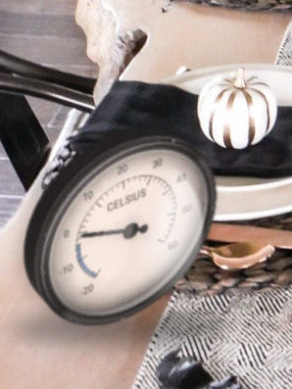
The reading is 0 °C
